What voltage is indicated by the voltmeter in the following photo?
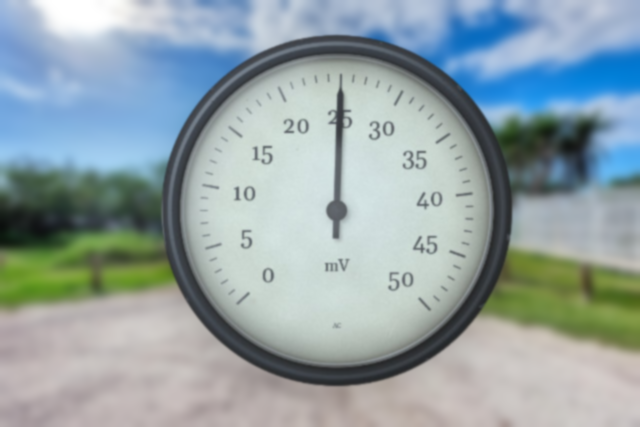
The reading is 25 mV
